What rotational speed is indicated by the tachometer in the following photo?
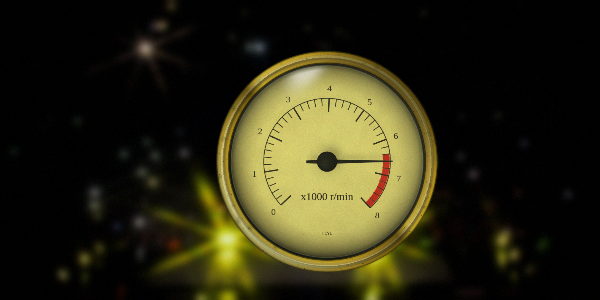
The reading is 6600 rpm
